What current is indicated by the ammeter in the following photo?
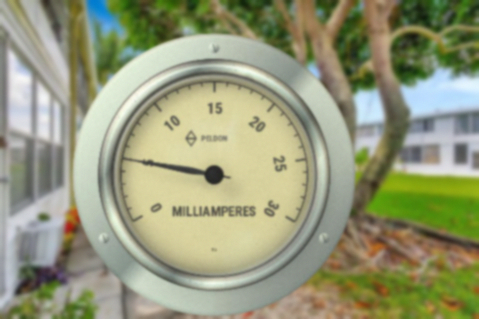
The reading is 5 mA
